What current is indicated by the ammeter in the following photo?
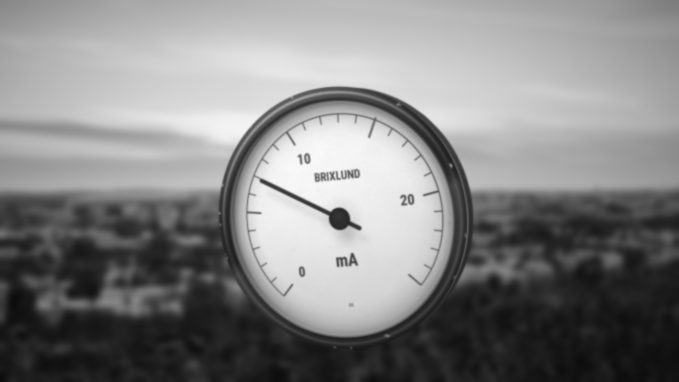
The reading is 7 mA
